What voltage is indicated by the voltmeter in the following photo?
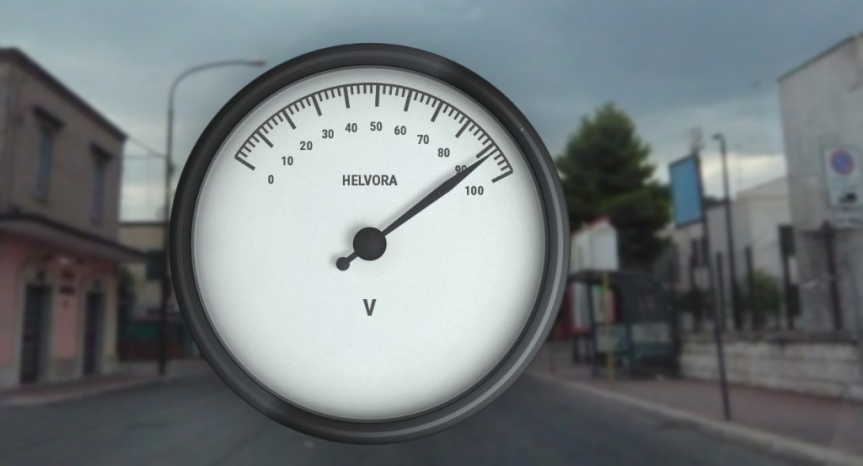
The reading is 92 V
